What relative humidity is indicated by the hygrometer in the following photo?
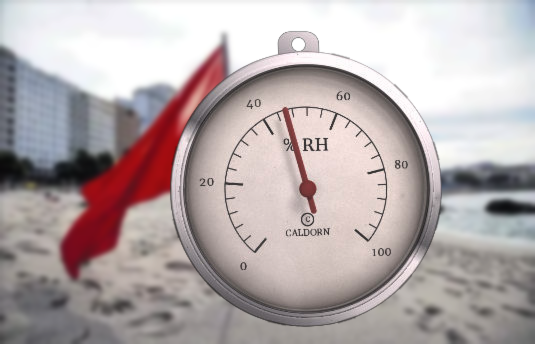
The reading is 46 %
